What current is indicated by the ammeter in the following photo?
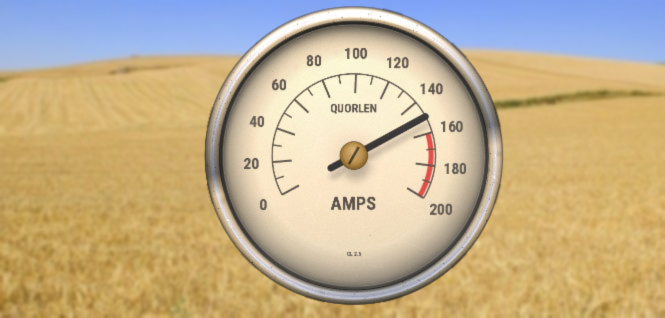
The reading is 150 A
